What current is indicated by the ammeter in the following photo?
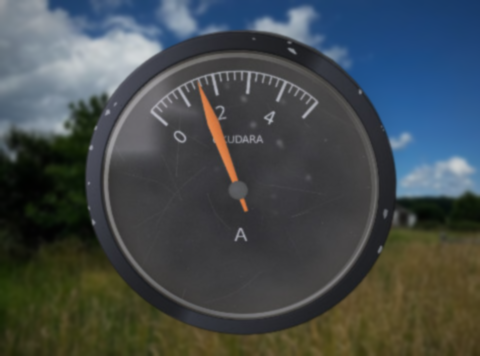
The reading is 1.6 A
